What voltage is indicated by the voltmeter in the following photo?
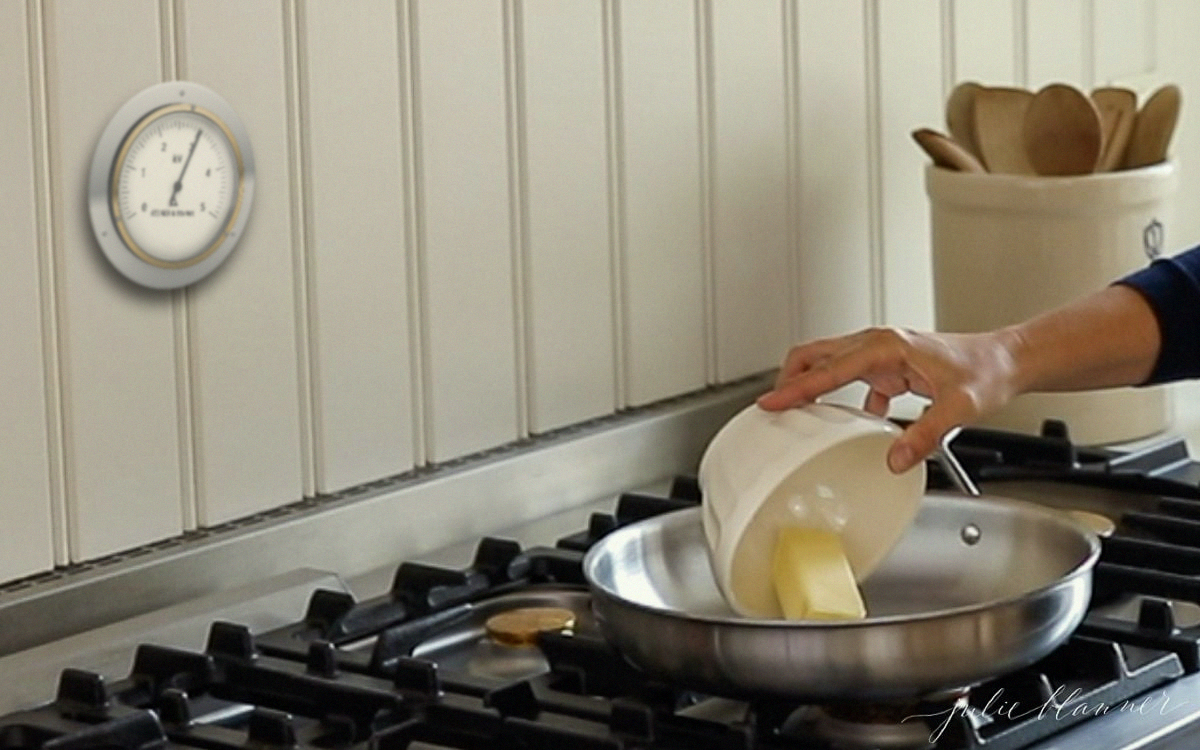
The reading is 3 kV
